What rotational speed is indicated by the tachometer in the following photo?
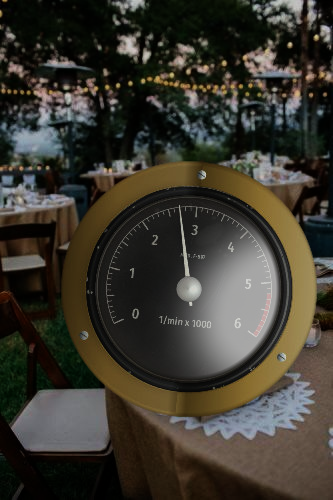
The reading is 2700 rpm
